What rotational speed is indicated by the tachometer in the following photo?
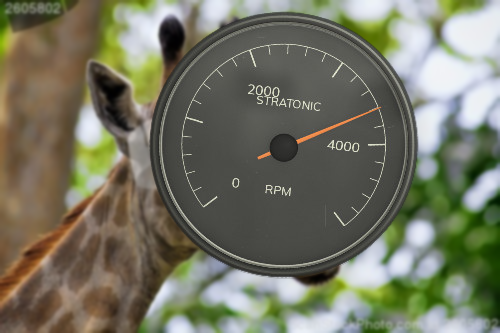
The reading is 3600 rpm
